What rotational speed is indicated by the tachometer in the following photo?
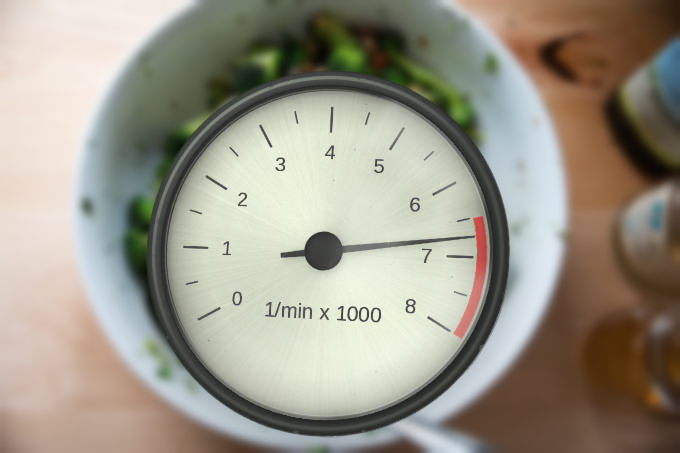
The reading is 6750 rpm
